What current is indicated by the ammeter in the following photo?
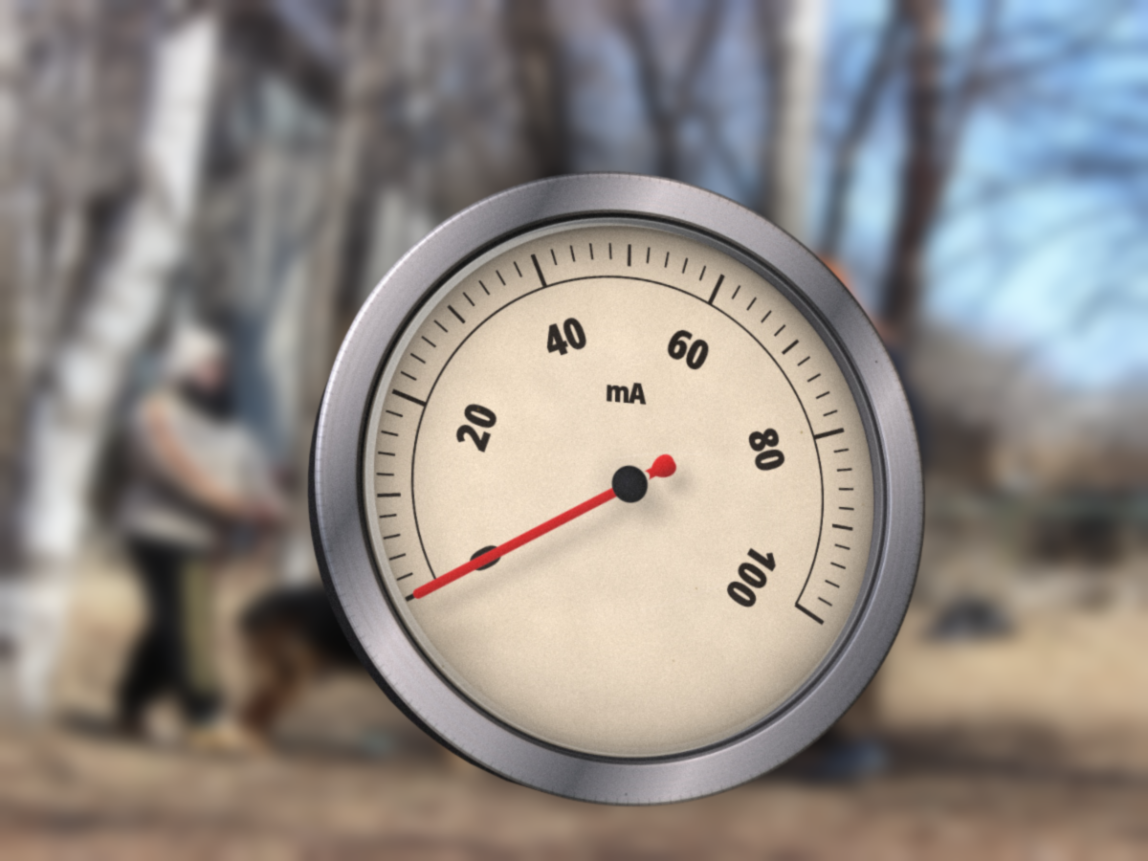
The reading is 0 mA
